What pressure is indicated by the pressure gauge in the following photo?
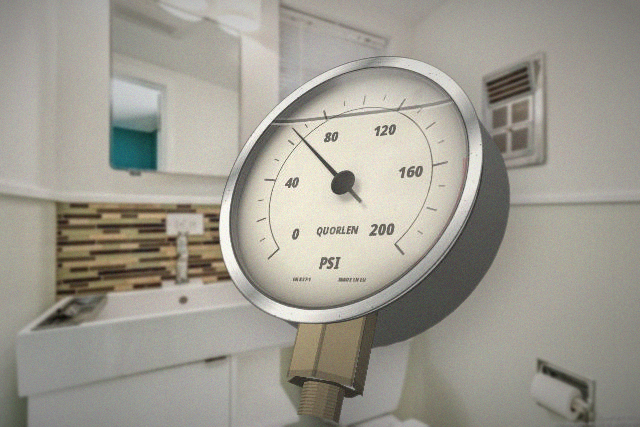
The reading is 65 psi
